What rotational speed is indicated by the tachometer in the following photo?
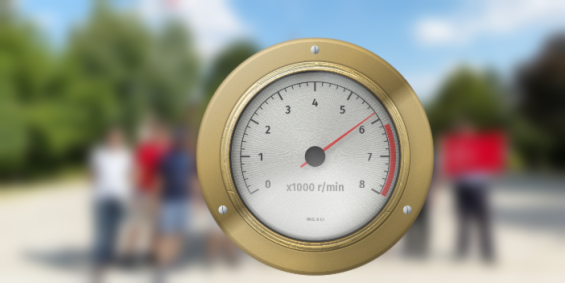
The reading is 5800 rpm
